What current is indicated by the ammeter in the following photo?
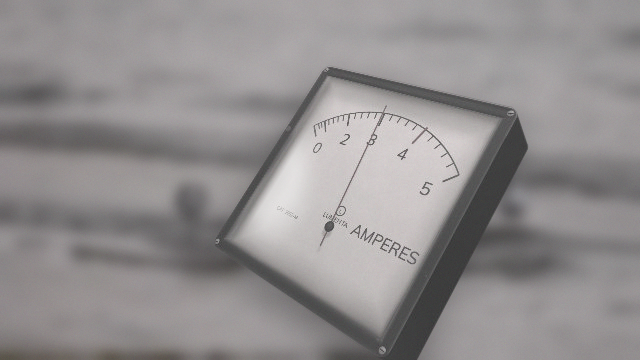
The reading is 3 A
